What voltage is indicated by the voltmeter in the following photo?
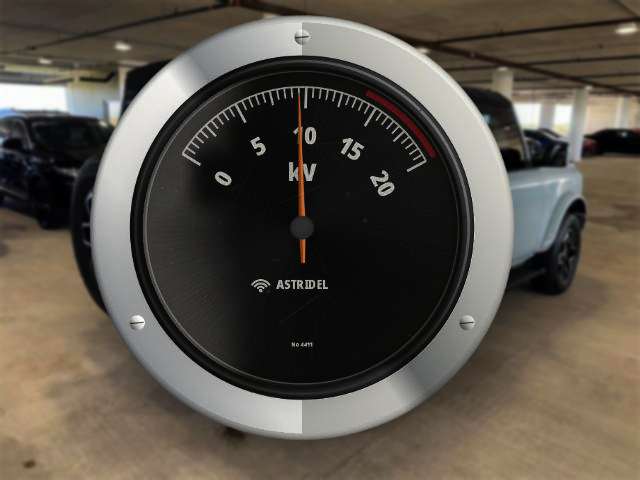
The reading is 9.5 kV
